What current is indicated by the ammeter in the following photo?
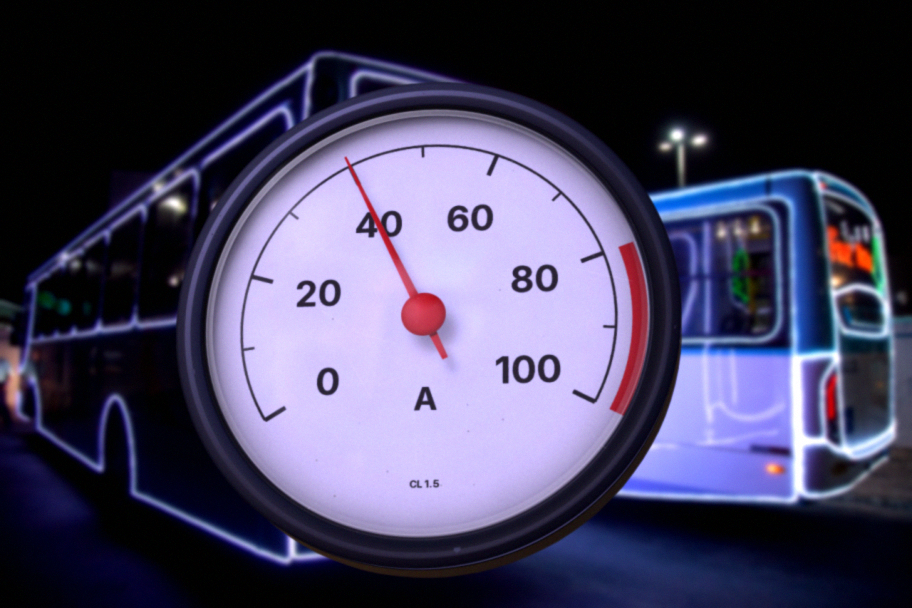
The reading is 40 A
